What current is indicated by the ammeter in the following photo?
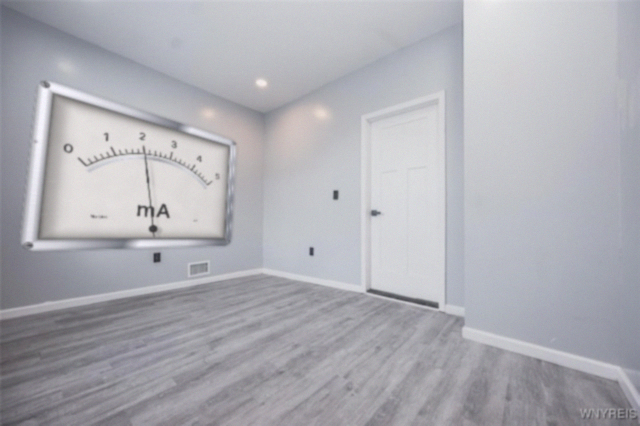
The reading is 2 mA
